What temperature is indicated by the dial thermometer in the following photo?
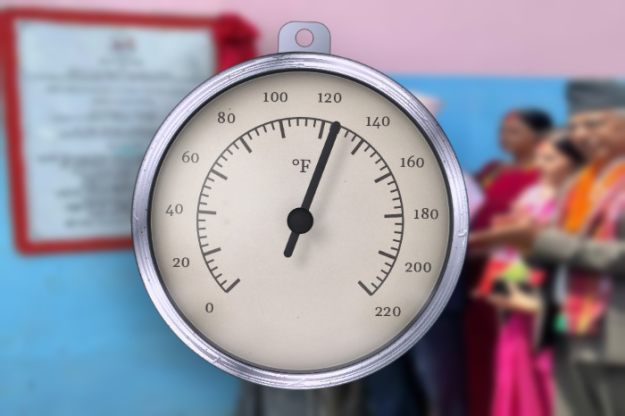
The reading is 126 °F
